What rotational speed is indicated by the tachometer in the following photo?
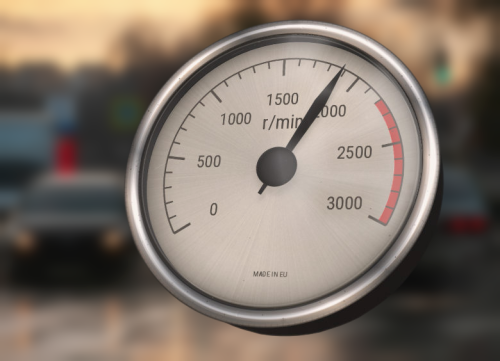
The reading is 1900 rpm
